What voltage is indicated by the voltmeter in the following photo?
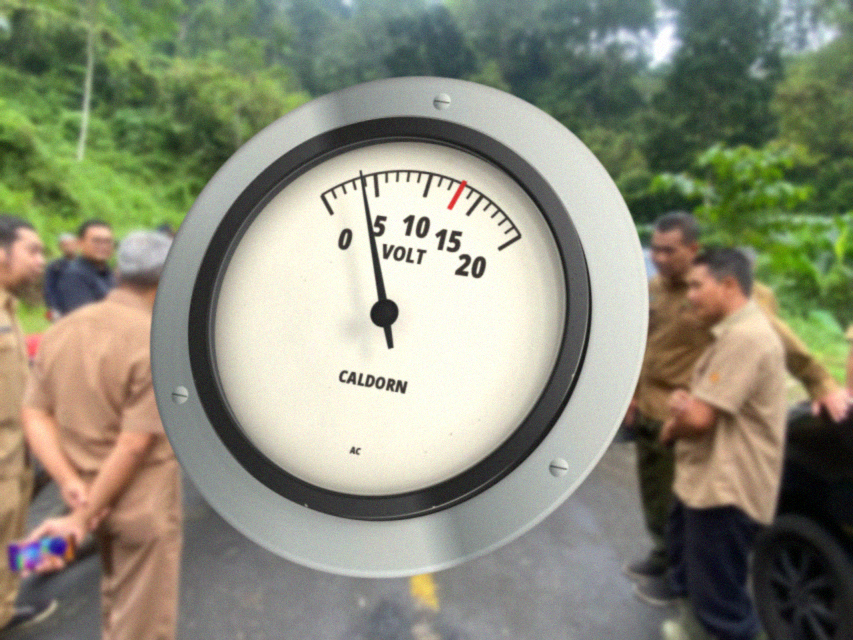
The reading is 4 V
